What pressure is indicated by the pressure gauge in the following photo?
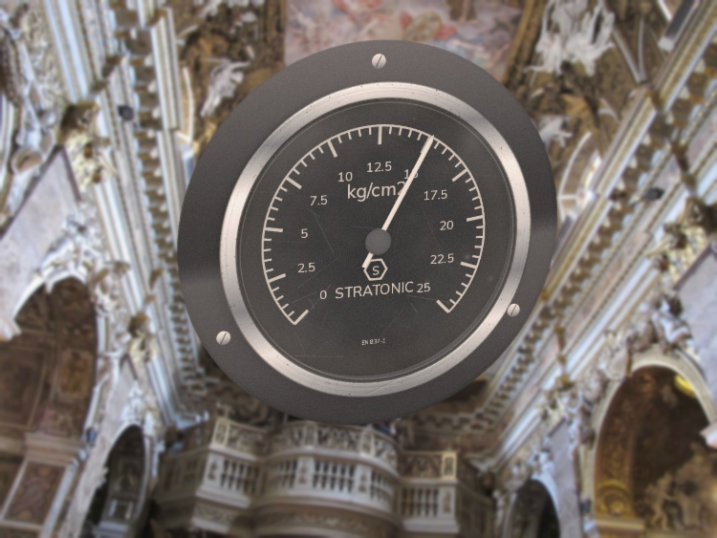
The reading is 15 kg/cm²
